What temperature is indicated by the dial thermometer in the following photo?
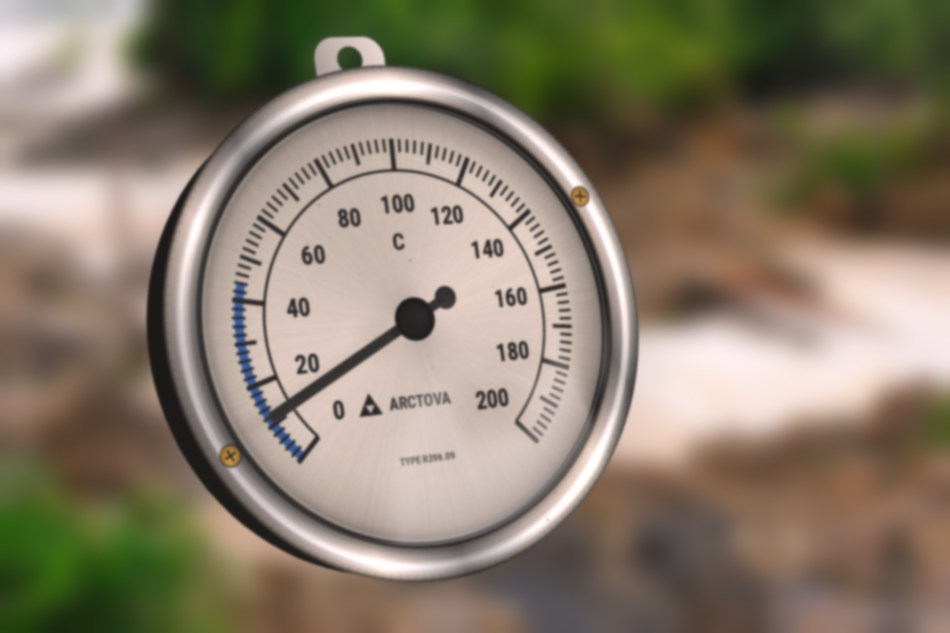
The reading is 12 °C
